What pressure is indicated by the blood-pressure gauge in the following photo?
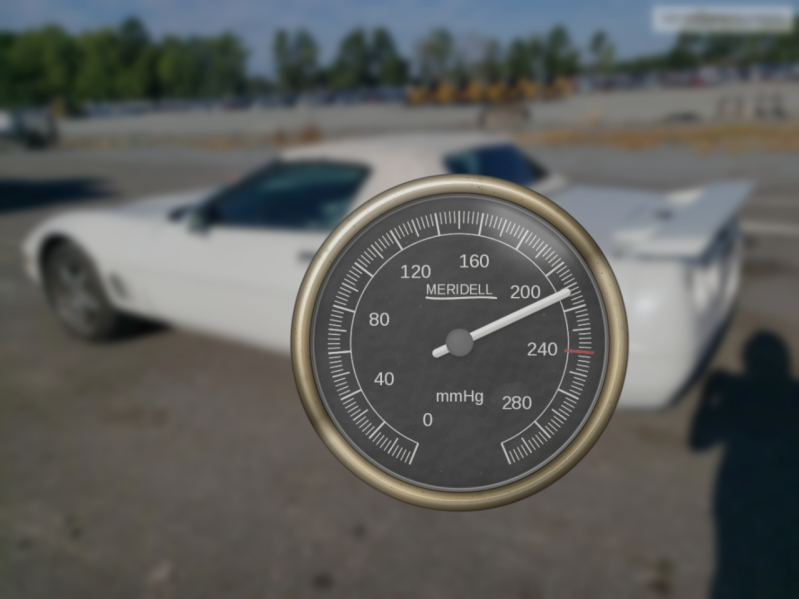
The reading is 212 mmHg
